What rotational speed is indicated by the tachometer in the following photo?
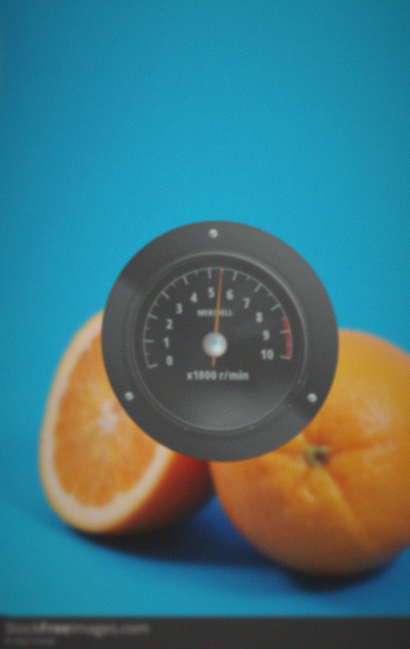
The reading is 5500 rpm
